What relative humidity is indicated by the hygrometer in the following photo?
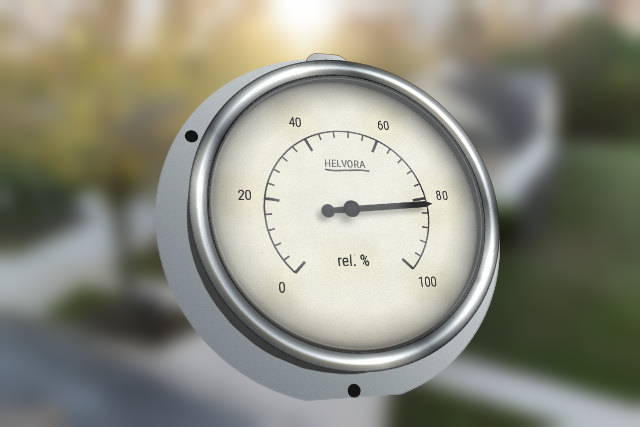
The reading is 82 %
